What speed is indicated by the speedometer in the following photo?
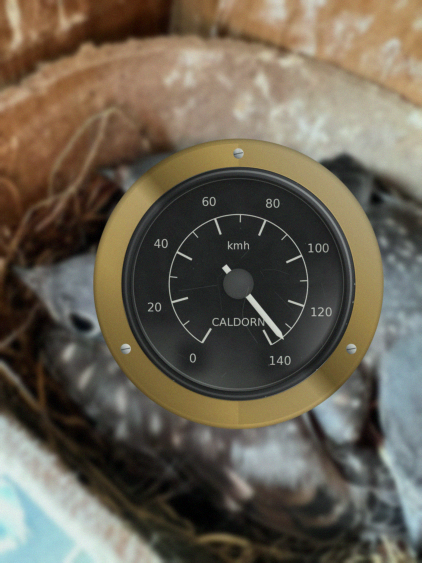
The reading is 135 km/h
